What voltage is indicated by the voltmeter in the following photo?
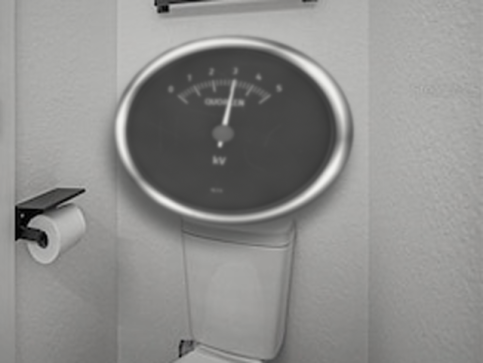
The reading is 3 kV
